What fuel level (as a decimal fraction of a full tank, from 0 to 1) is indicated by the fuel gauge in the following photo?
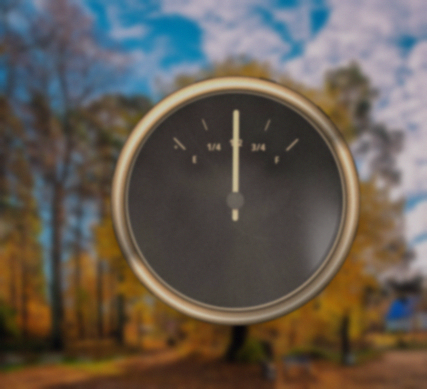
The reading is 0.5
